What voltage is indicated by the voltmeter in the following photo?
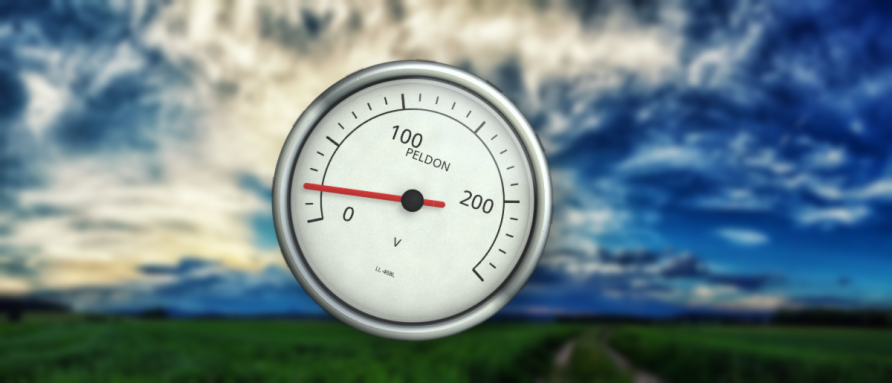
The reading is 20 V
